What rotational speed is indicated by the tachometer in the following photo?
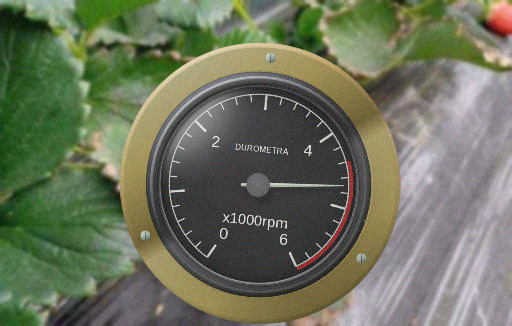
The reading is 4700 rpm
